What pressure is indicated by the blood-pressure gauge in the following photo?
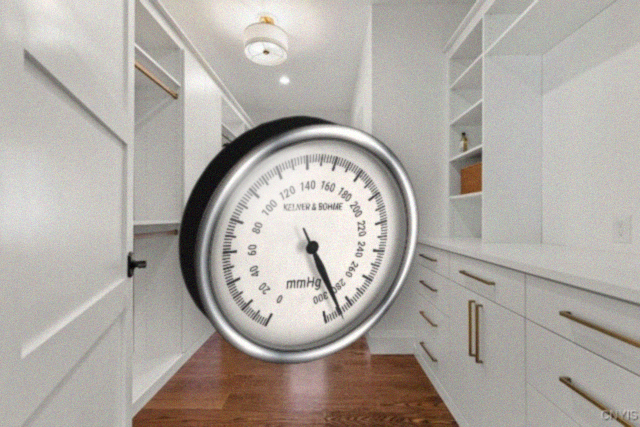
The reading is 290 mmHg
